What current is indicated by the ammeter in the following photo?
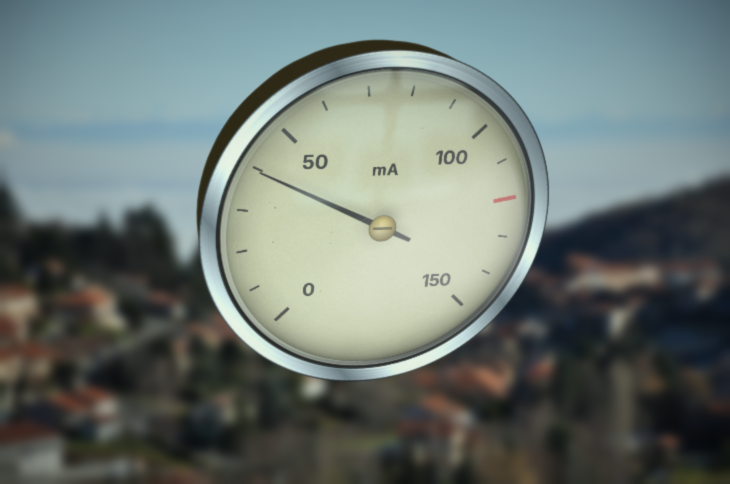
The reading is 40 mA
